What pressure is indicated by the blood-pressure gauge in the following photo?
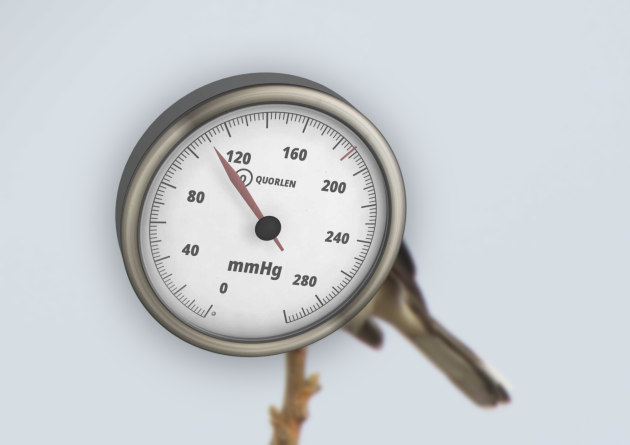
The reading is 110 mmHg
